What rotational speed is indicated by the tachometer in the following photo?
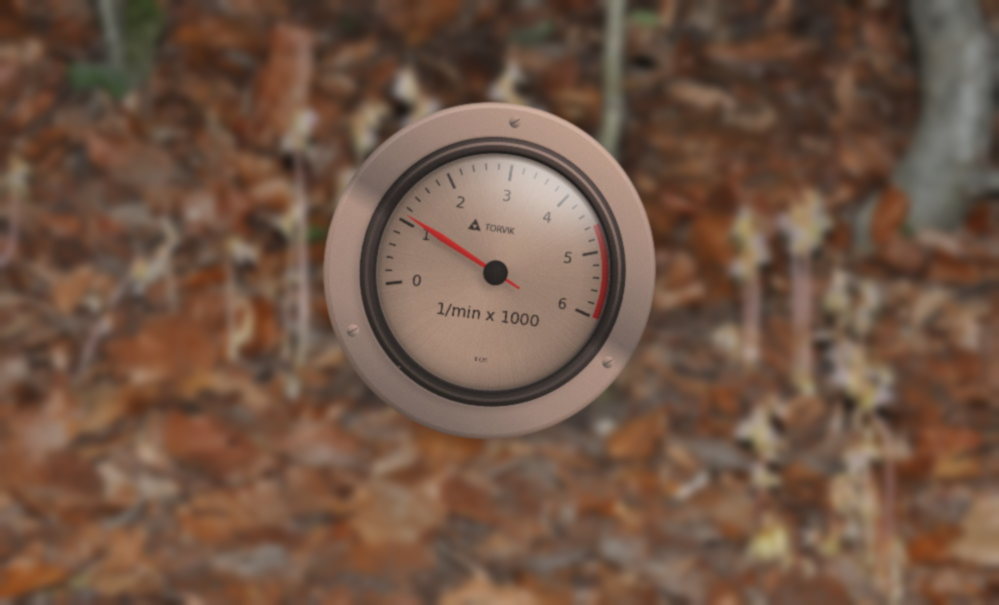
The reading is 1100 rpm
